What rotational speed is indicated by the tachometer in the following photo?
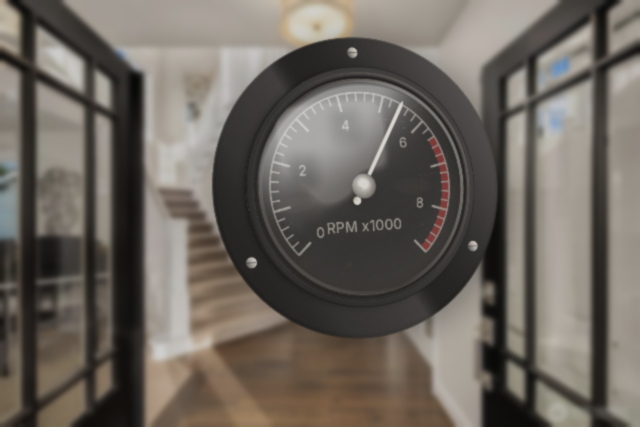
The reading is 5400 rpm
